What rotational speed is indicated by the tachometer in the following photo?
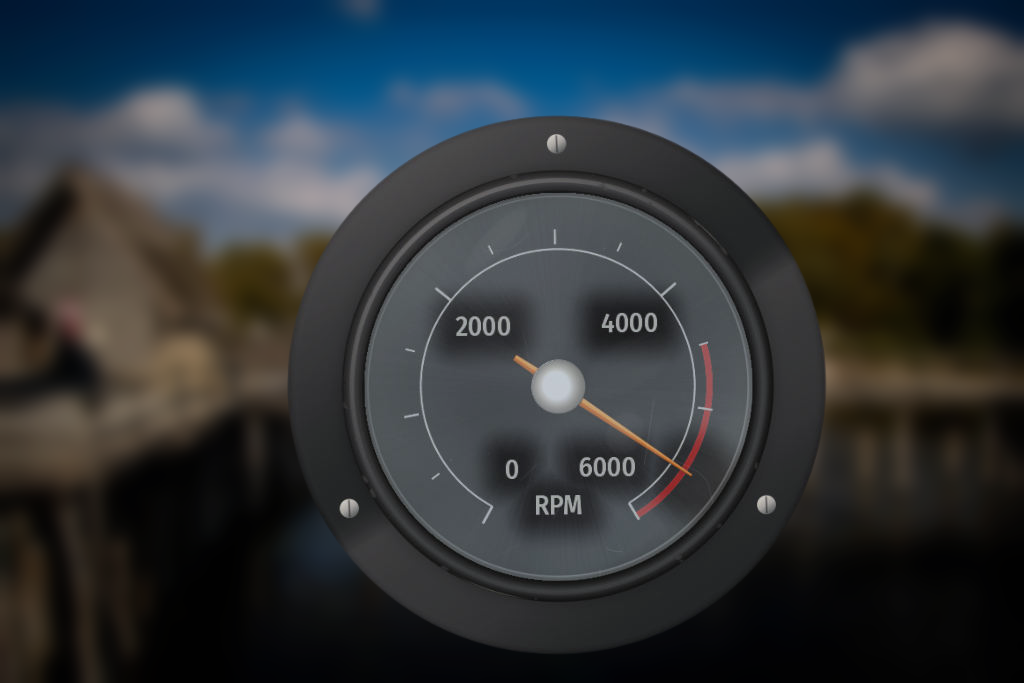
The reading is 5500 rpm
